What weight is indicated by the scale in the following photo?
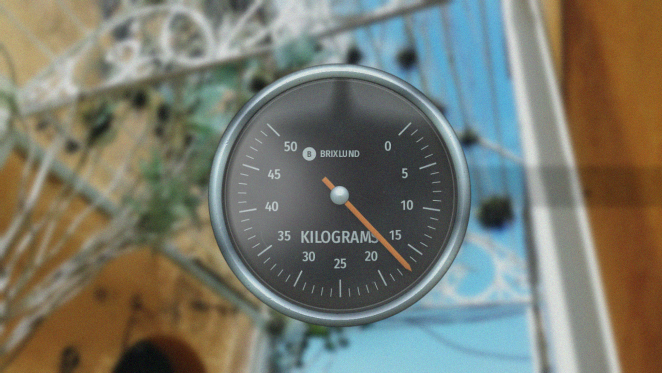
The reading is 17 kg
